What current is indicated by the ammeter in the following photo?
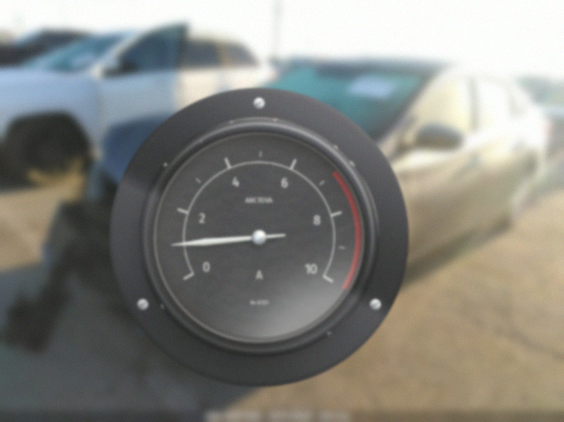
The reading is 1 A
